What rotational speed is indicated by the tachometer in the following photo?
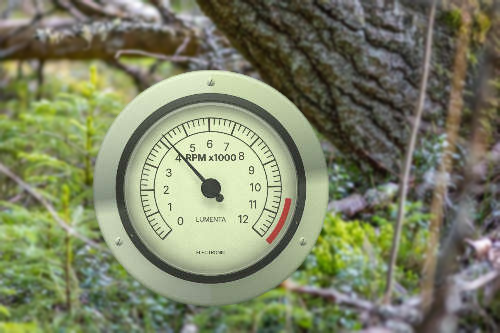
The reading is 4200 rpm
